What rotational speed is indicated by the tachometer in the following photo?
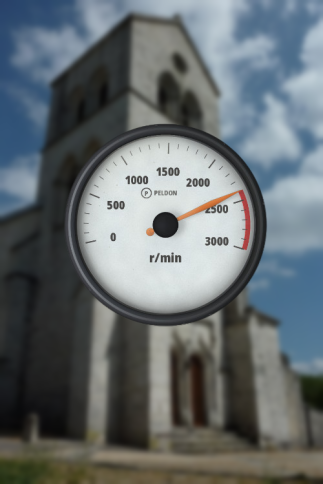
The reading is 2400 rpm
